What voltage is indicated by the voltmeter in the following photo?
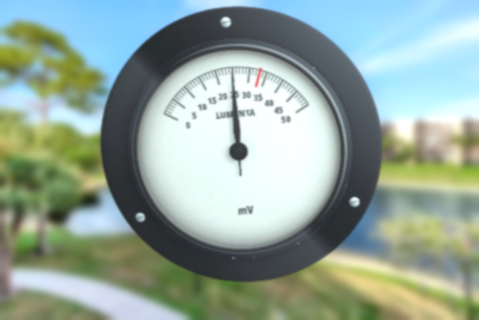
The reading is 25 mV
